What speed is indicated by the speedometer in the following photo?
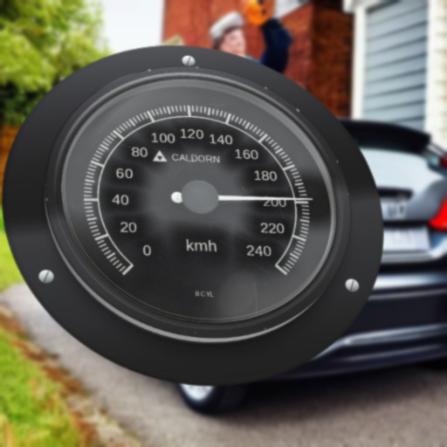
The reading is 200 km/h
